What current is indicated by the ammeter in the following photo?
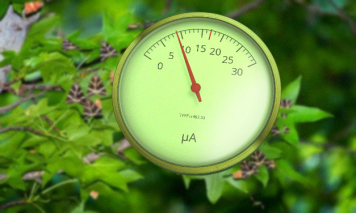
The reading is 9 µA
